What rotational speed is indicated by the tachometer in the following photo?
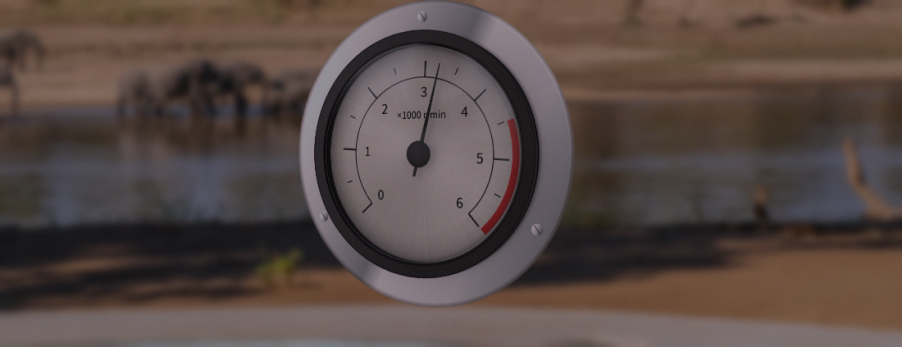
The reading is 3250 rpm
